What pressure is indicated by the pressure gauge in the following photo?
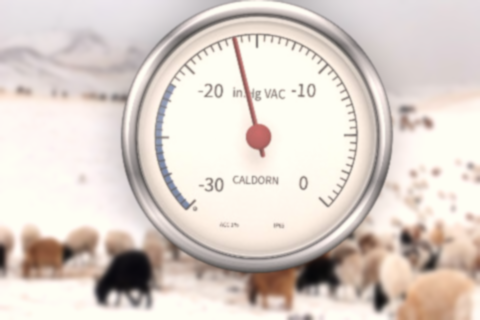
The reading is -16.5 inHg
